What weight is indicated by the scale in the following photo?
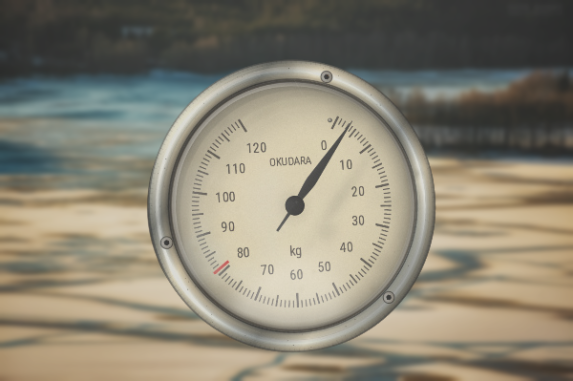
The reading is 3 kg
